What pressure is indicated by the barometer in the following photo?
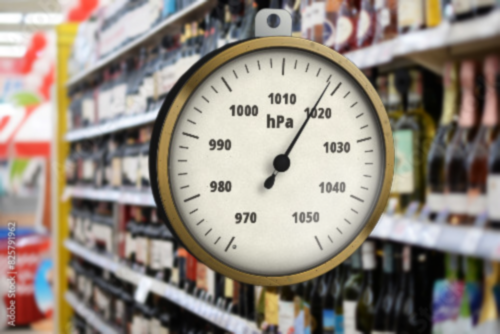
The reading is 1018 hPa
